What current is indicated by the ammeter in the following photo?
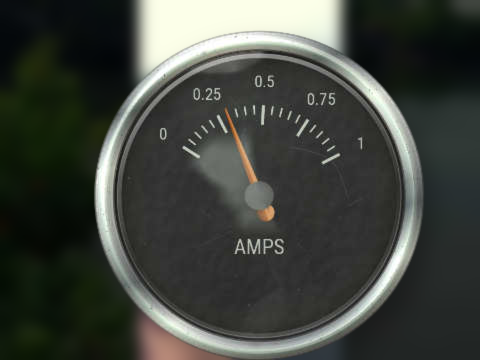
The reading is 0.3 A
